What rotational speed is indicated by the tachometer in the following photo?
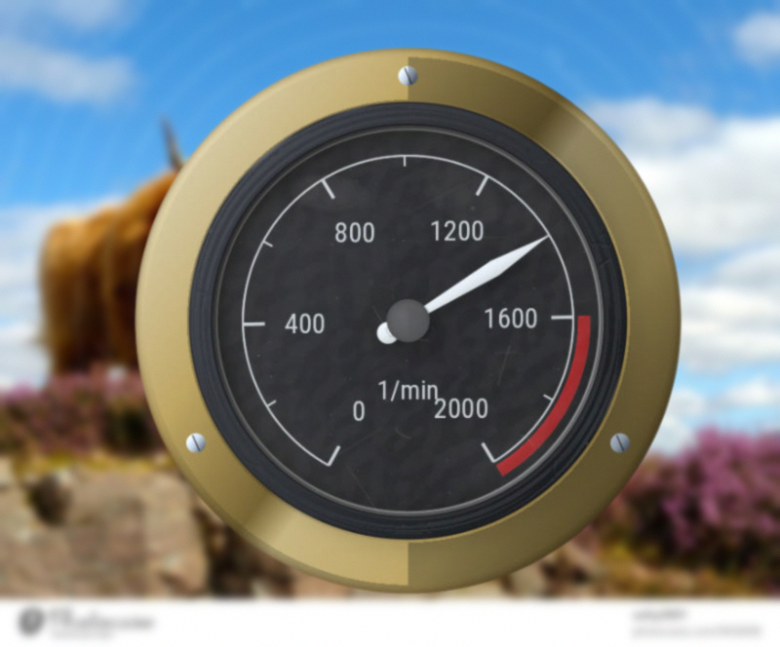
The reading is 1400 rpm
